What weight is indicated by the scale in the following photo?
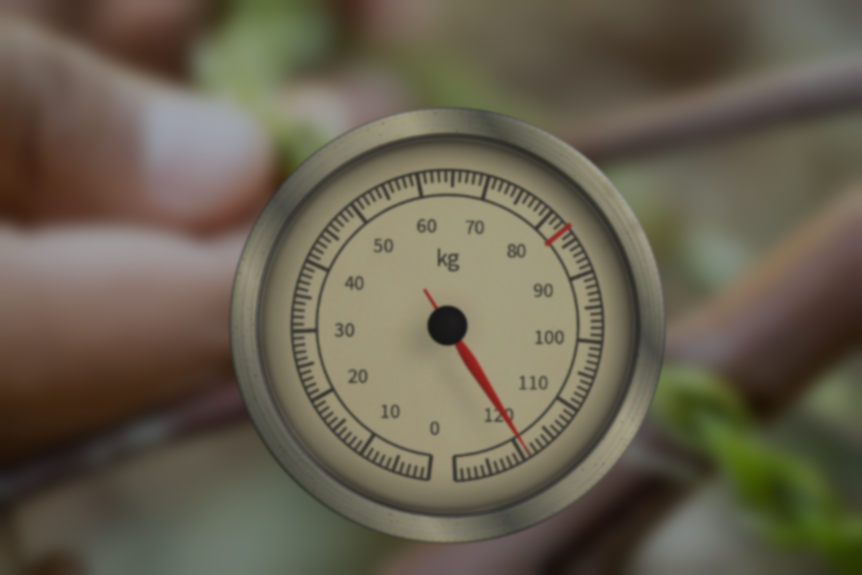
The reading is 119 kg
